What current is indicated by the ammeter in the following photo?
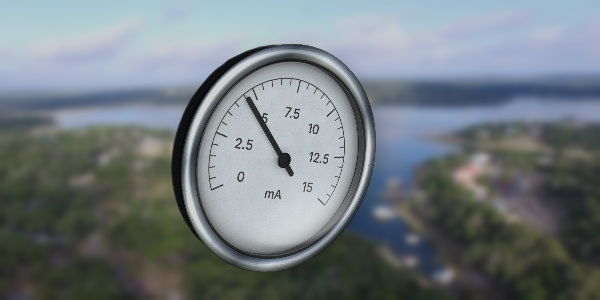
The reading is 4.5 mA
